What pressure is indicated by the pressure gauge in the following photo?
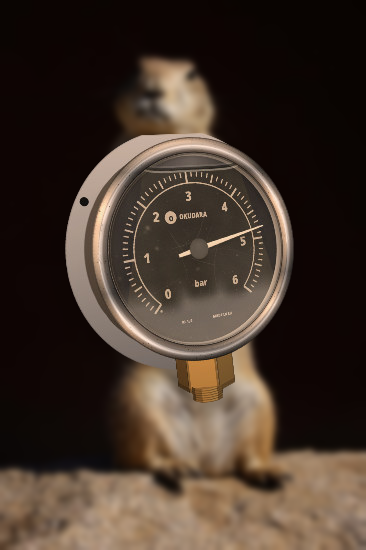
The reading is 4.8 bar
